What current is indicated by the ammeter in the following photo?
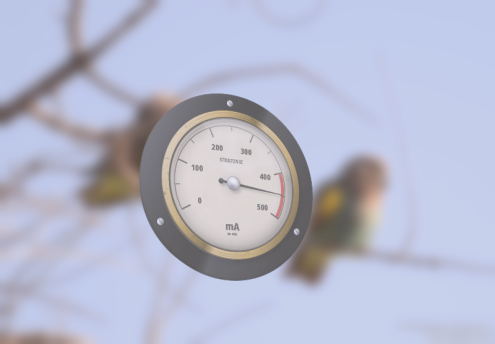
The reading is 450 mA
